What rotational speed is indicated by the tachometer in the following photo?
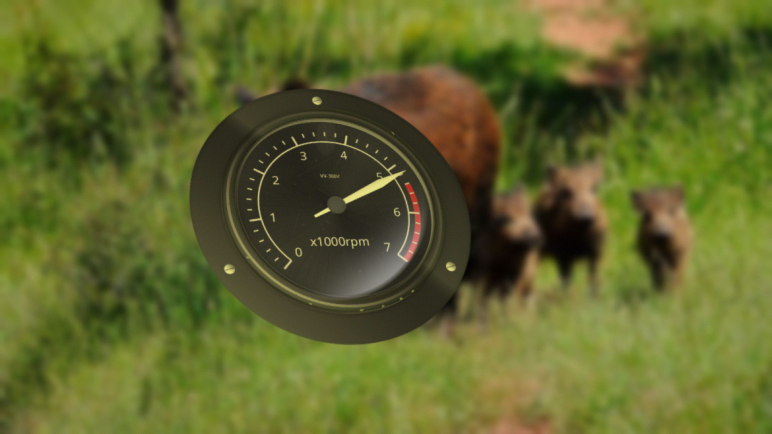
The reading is 5200 rpm
